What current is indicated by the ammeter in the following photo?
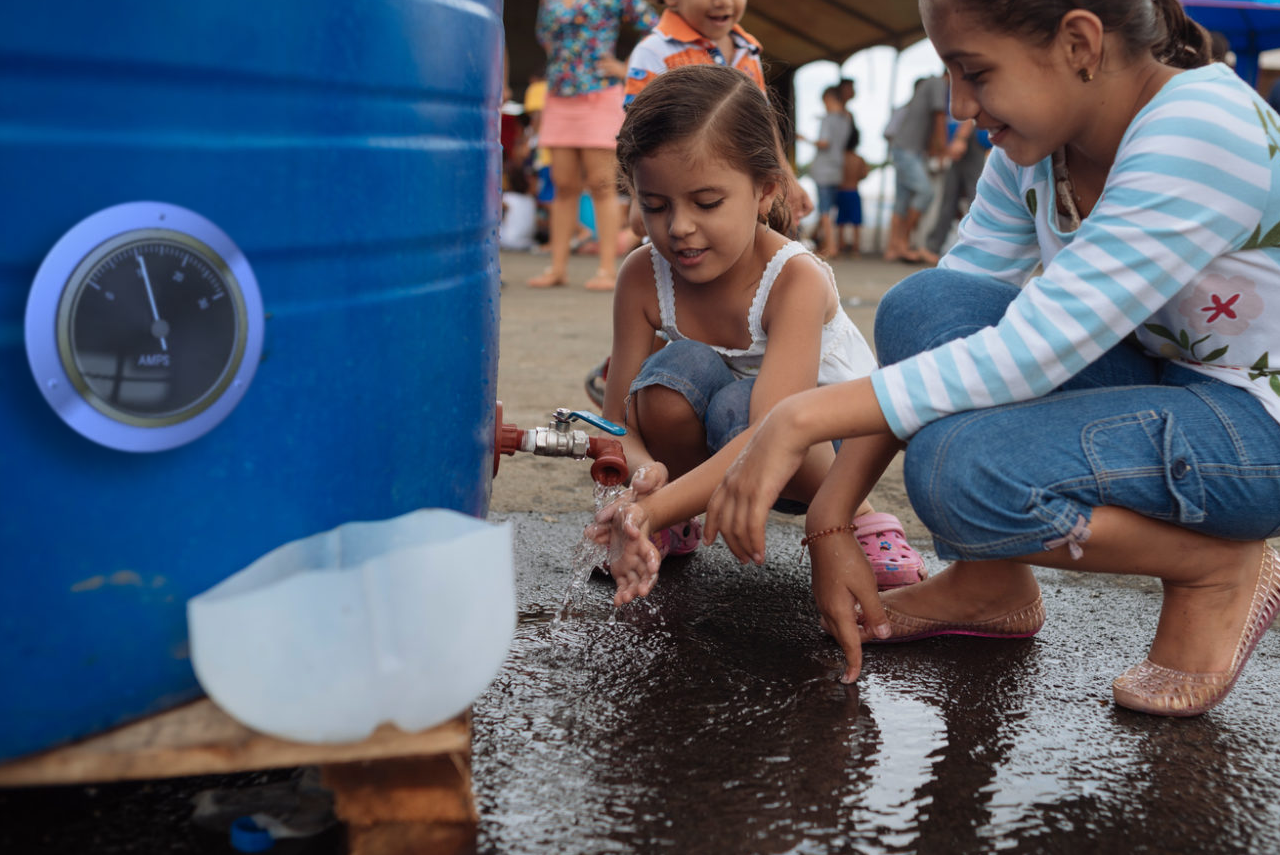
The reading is 10 A
